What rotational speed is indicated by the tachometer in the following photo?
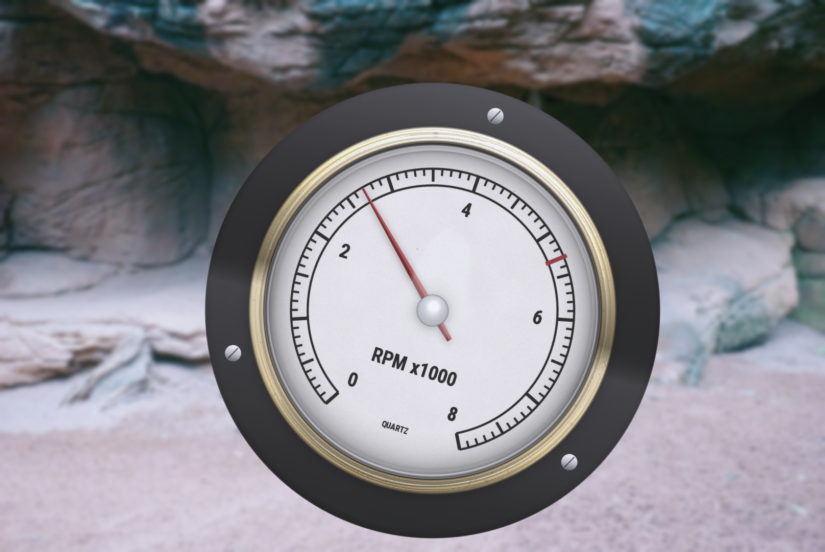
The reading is 2700 rpm
